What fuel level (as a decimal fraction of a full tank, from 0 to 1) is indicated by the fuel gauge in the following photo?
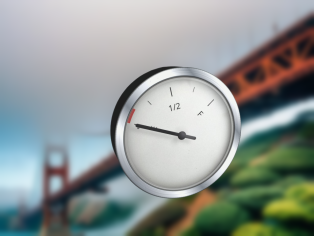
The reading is 0
